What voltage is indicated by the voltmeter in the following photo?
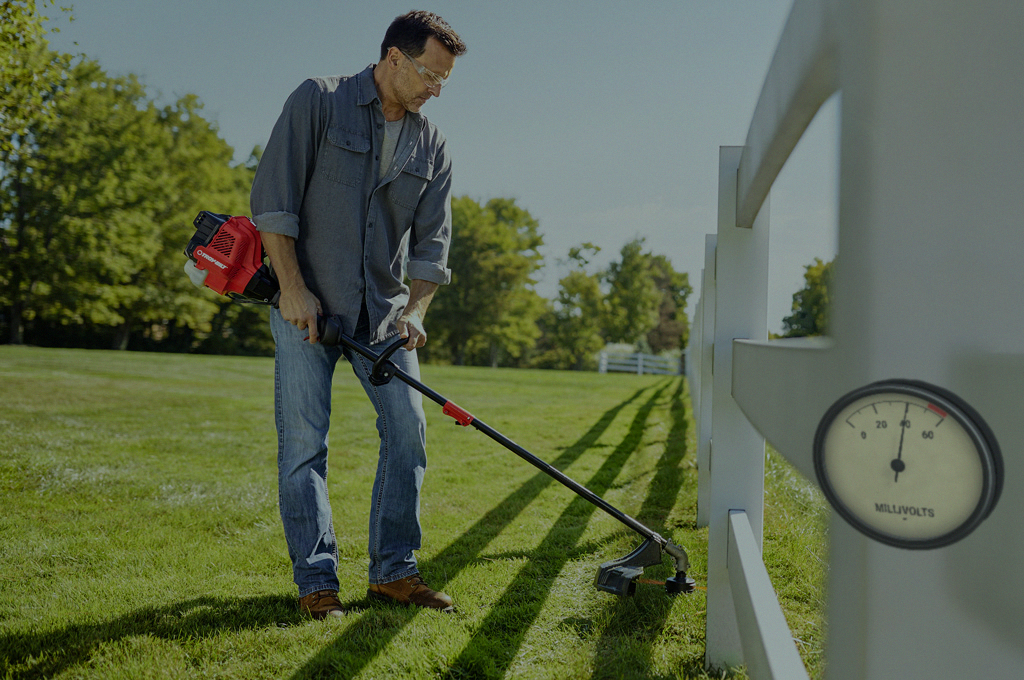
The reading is 40 mV
